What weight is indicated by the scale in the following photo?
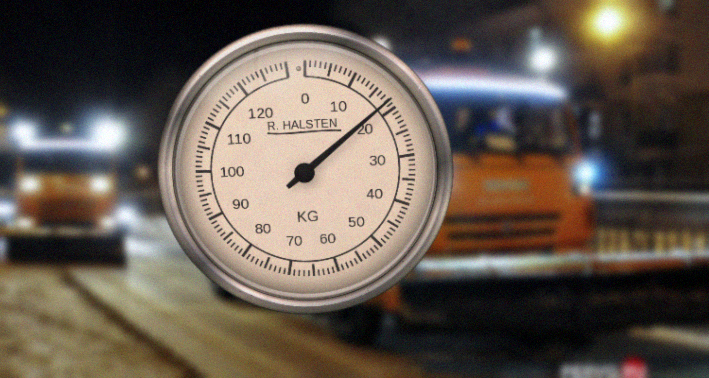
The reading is 18 kg
